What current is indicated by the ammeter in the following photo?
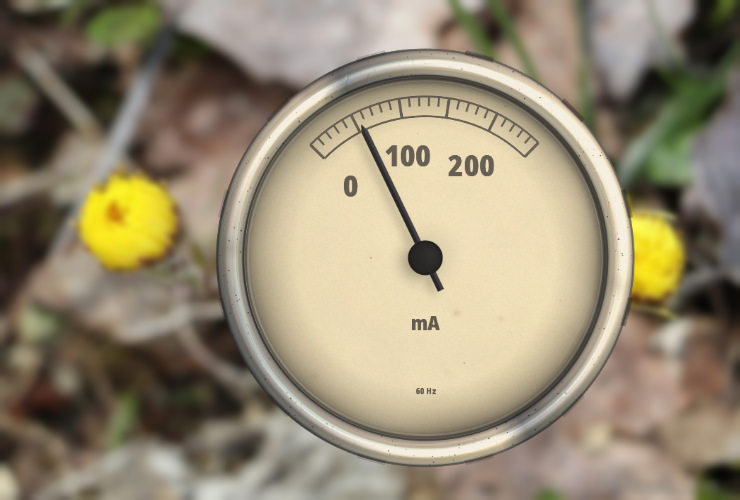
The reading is 55 mA
